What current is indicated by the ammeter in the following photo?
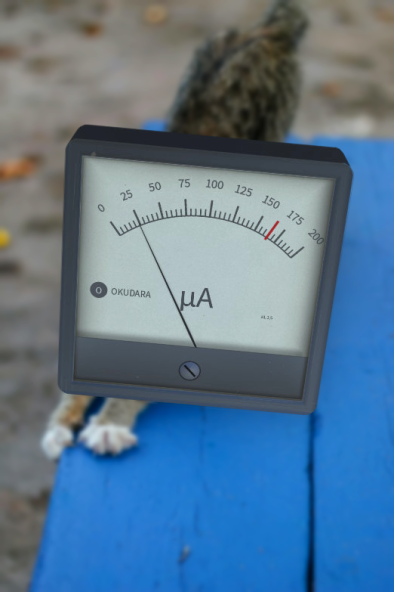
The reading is 25 µA
